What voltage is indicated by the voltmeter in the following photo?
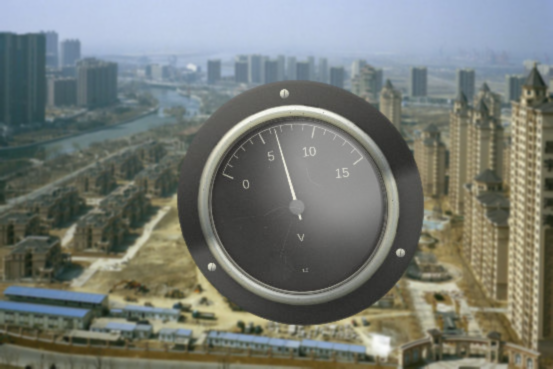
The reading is 6.5 V
